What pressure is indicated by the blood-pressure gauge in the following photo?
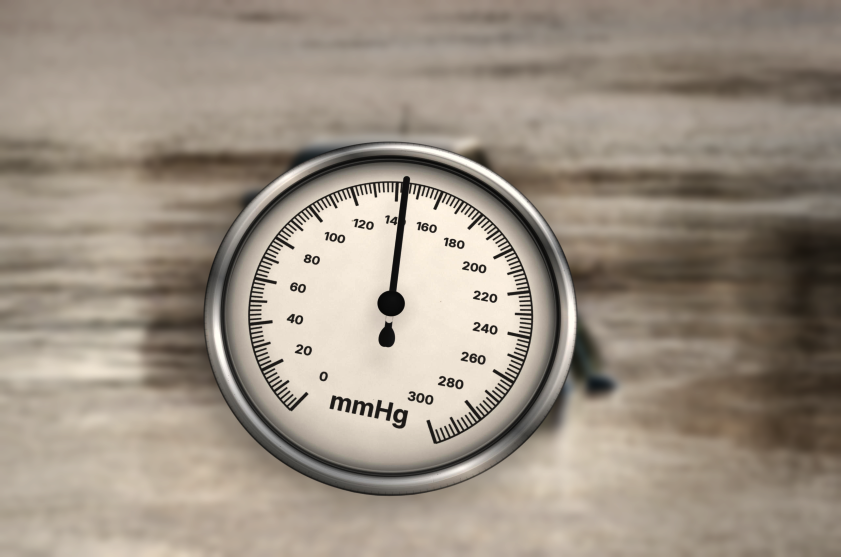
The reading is 144 mmHg
